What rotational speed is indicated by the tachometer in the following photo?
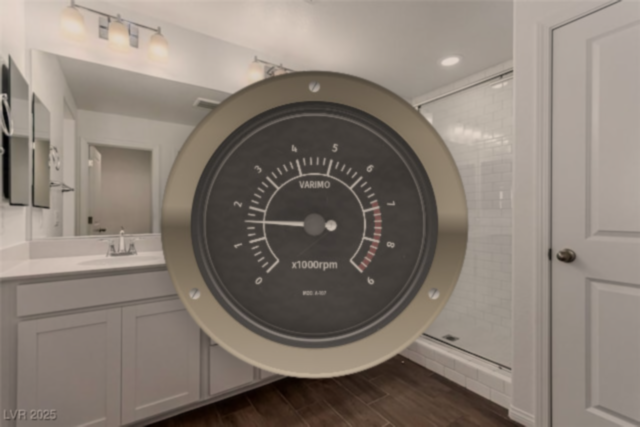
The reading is 1600 rpm
